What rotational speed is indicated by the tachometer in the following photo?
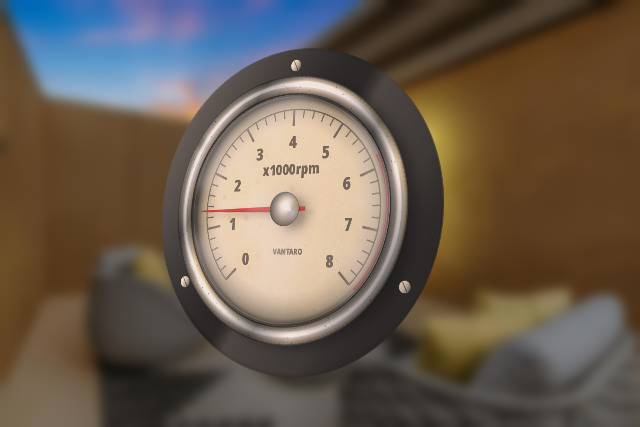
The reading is 1300 rpm
